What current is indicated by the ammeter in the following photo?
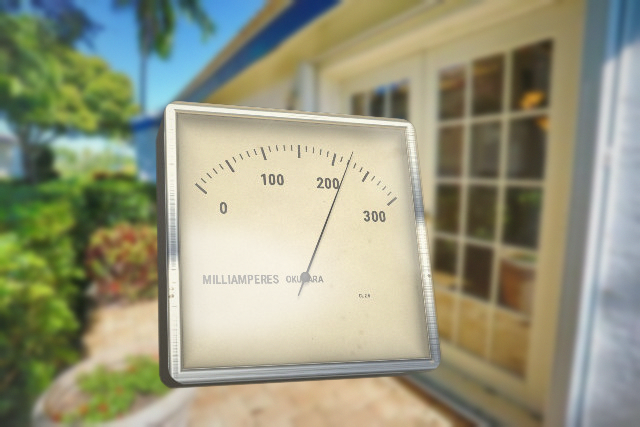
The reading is 220 mA
